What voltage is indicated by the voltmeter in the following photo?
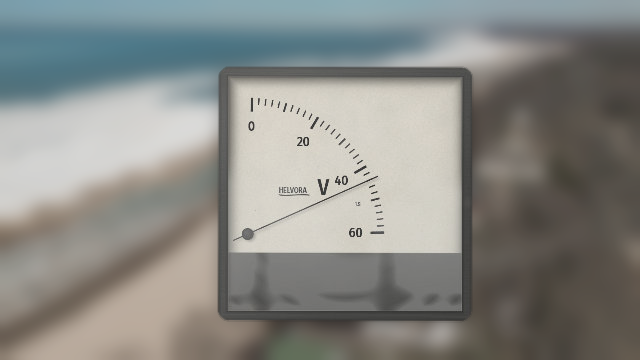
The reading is 44 V
